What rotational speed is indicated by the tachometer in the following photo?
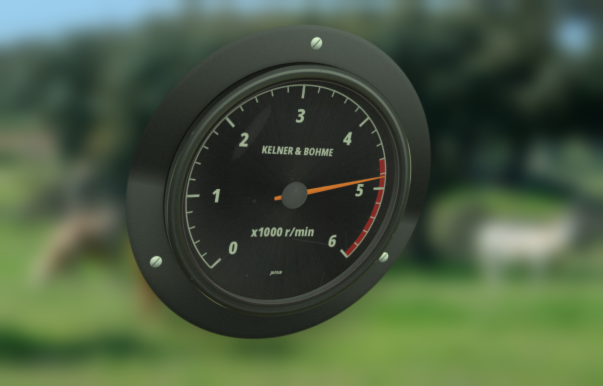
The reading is 4800 rpm
